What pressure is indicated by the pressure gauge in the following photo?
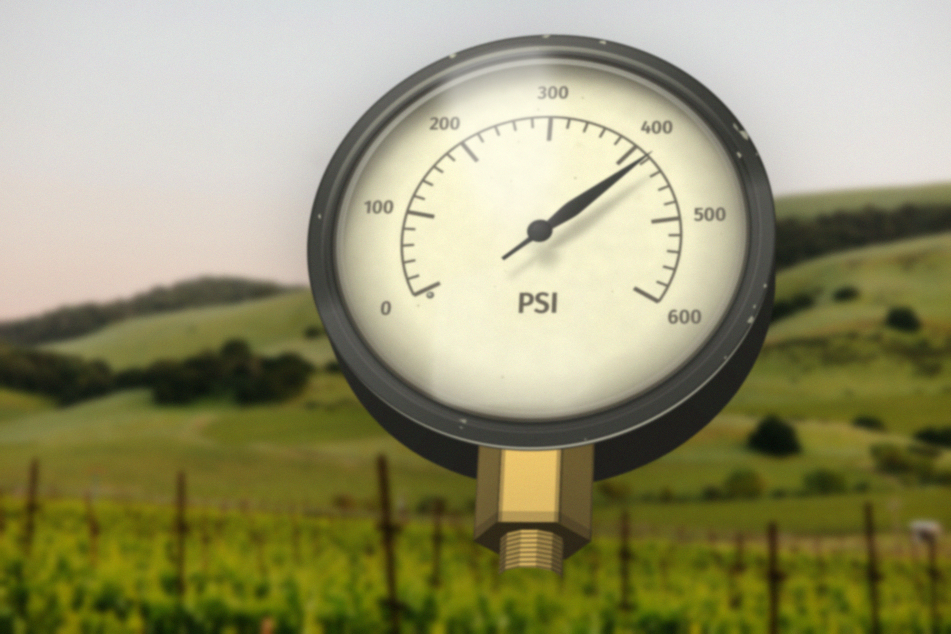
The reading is 420 psi
